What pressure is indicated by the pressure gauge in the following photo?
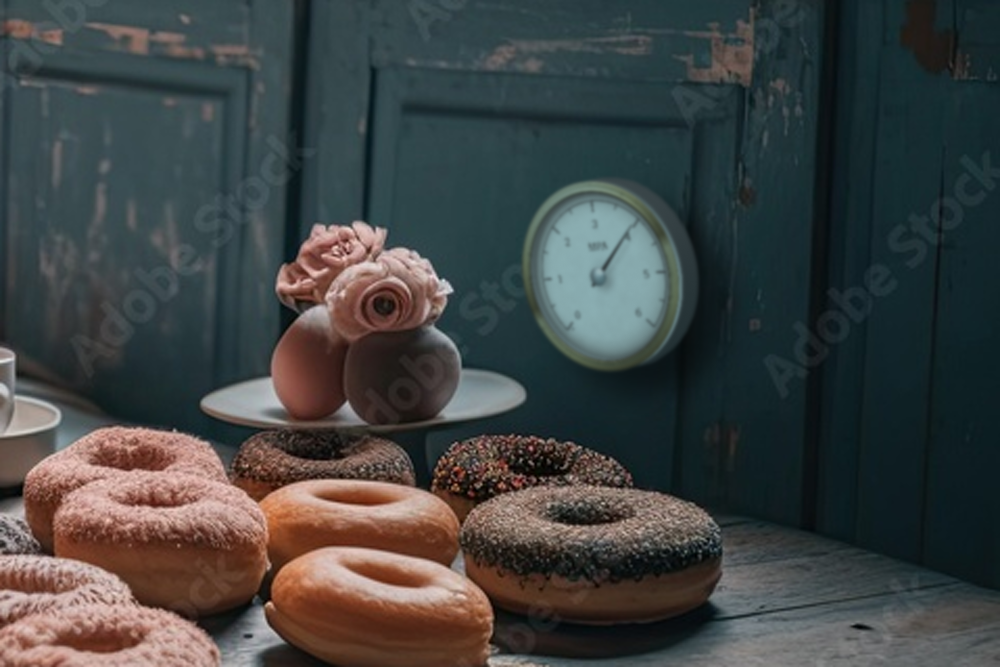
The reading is 4 MPa
